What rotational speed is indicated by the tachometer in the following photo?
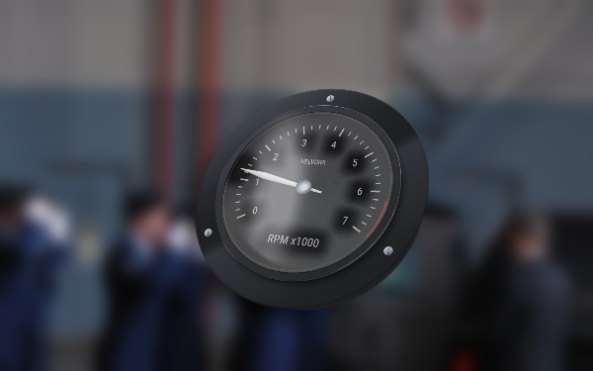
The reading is 1200 rpm
